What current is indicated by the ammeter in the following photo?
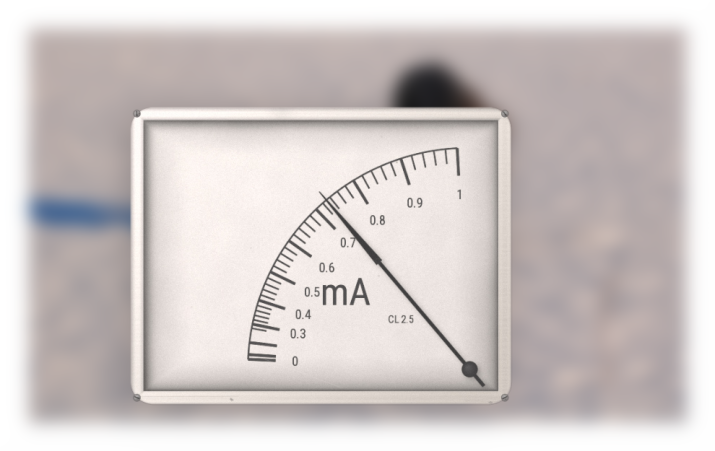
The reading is 0.73 mA
